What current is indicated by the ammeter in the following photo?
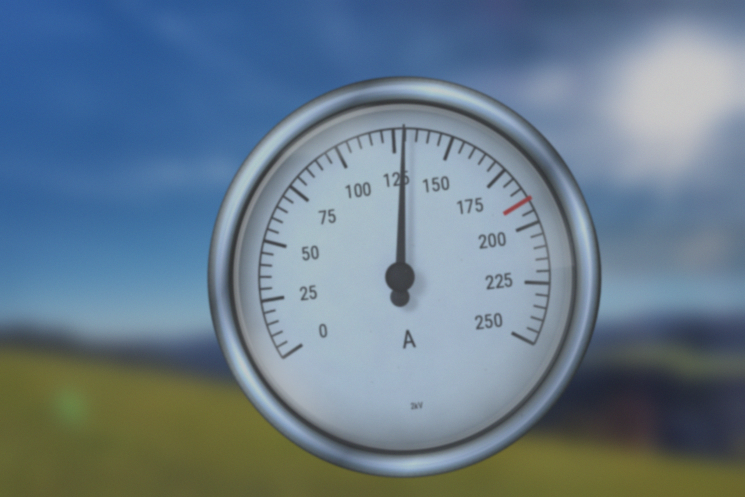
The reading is 130 A
